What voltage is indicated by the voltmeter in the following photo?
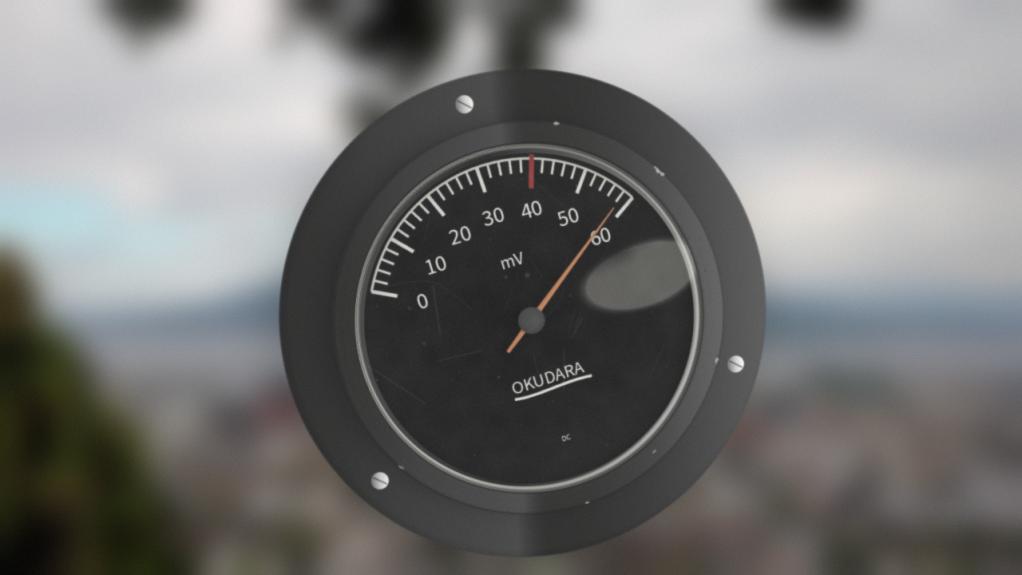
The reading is 58 mV
